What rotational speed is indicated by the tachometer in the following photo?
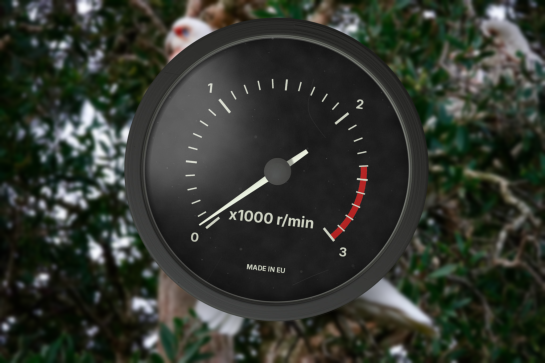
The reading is 50 rpm
